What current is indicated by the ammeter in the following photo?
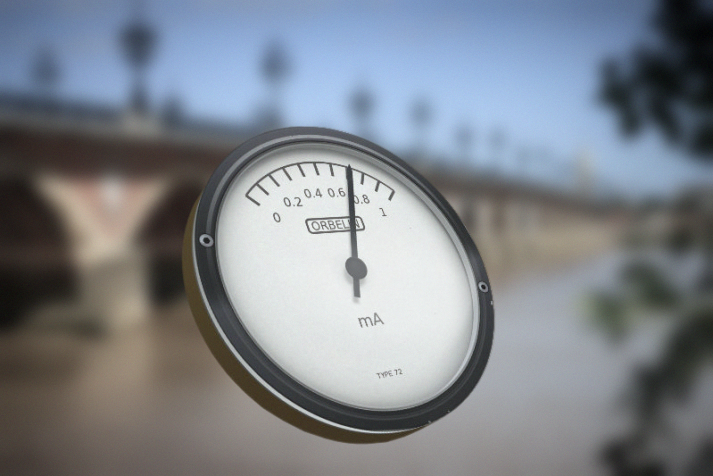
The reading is 0.7 mA
